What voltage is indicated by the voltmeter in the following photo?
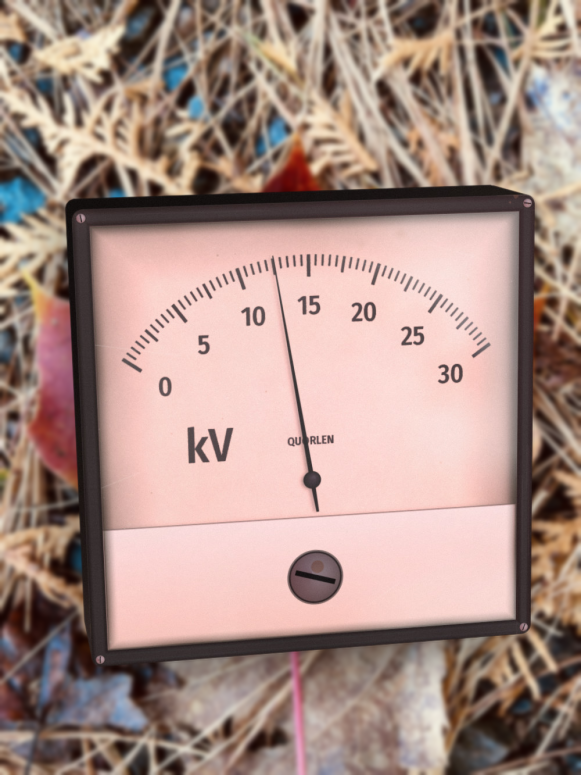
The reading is 12.5 kV
